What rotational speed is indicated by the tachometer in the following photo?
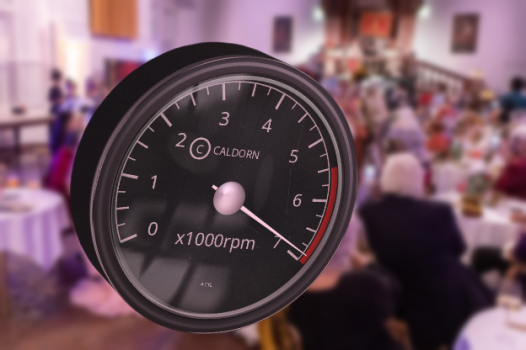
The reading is 6875 rpm
